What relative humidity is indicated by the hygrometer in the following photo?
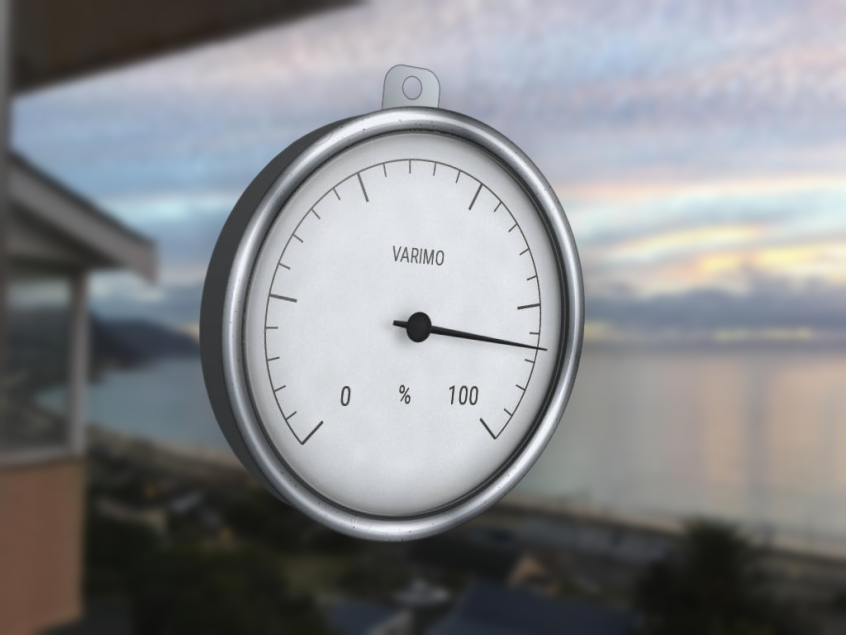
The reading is 86 %
